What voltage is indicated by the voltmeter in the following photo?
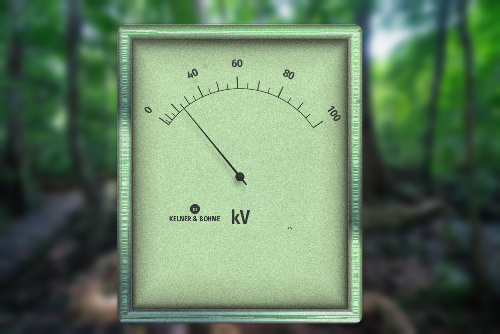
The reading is 25 kV
